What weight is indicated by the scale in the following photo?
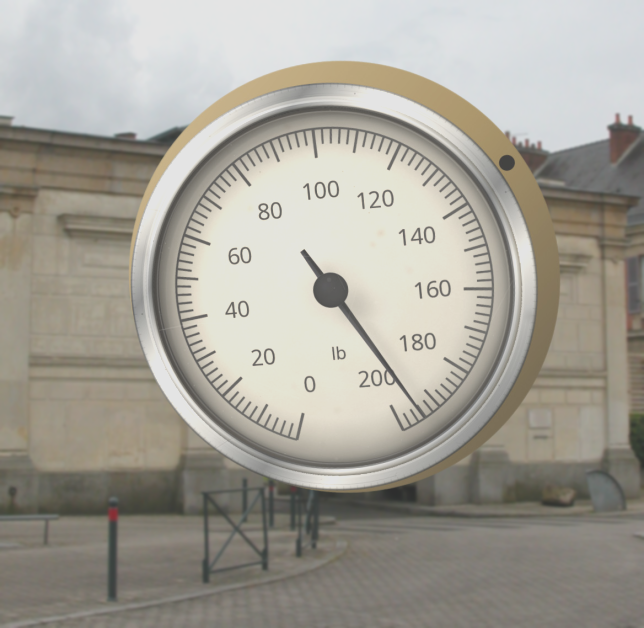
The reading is 194 lb
